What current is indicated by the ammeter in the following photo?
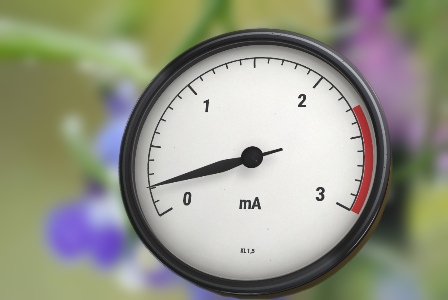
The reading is 0.2 mA
